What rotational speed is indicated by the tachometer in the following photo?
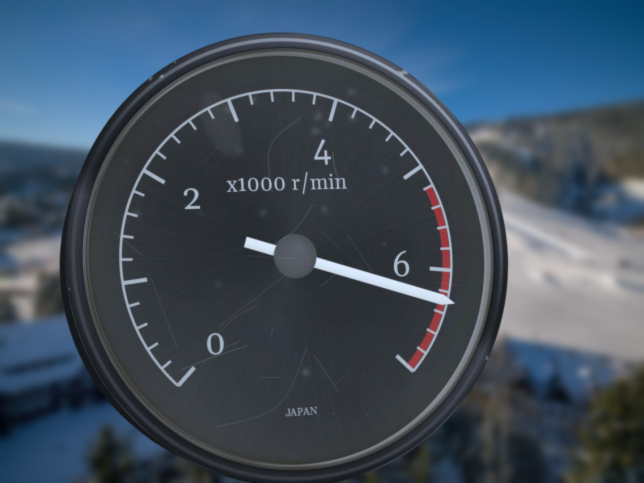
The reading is 6300 rpm
